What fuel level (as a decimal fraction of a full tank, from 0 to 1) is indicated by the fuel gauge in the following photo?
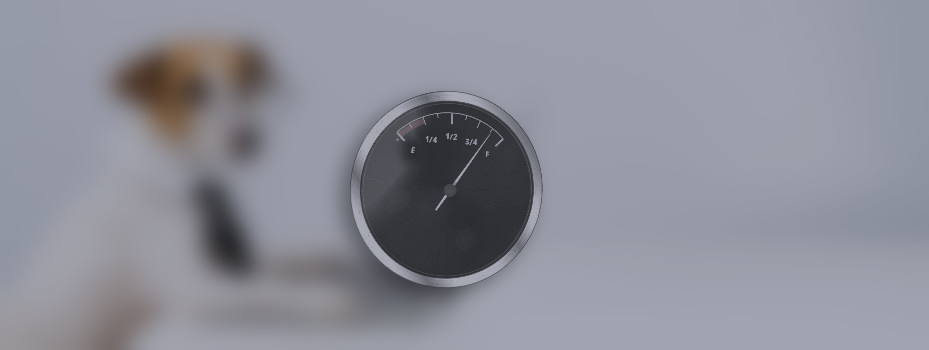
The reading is 0.875
